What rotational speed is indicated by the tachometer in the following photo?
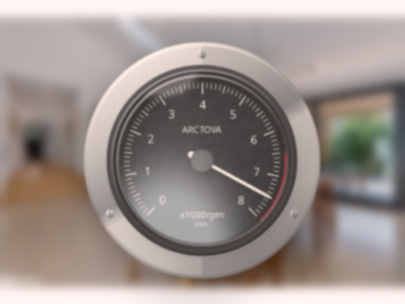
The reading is 7500 rpm
